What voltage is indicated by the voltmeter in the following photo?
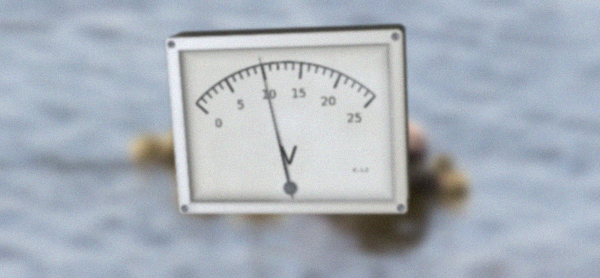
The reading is 10 V
